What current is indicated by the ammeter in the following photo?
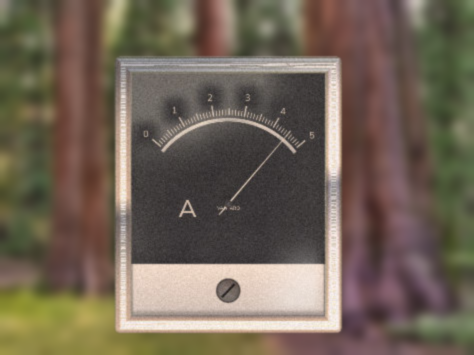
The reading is 4.5 A
